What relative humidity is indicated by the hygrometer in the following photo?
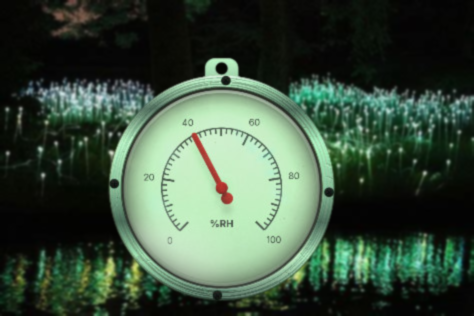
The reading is 40 %
